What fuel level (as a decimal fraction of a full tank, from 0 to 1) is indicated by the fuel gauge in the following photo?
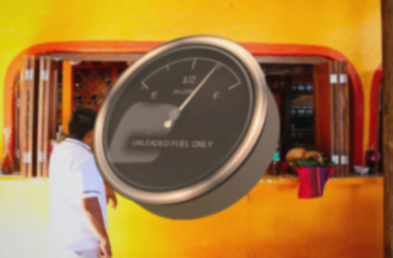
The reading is 0.75
